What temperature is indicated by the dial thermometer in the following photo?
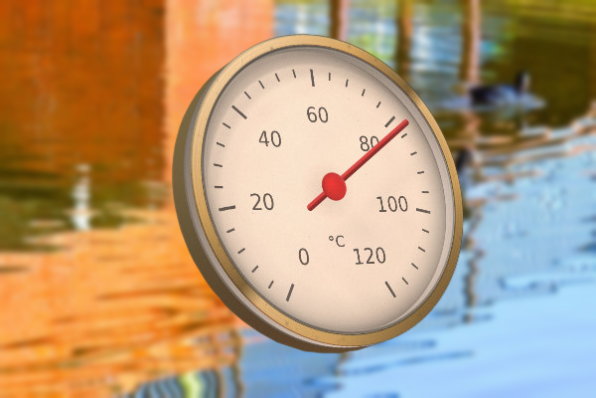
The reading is 82 °C
